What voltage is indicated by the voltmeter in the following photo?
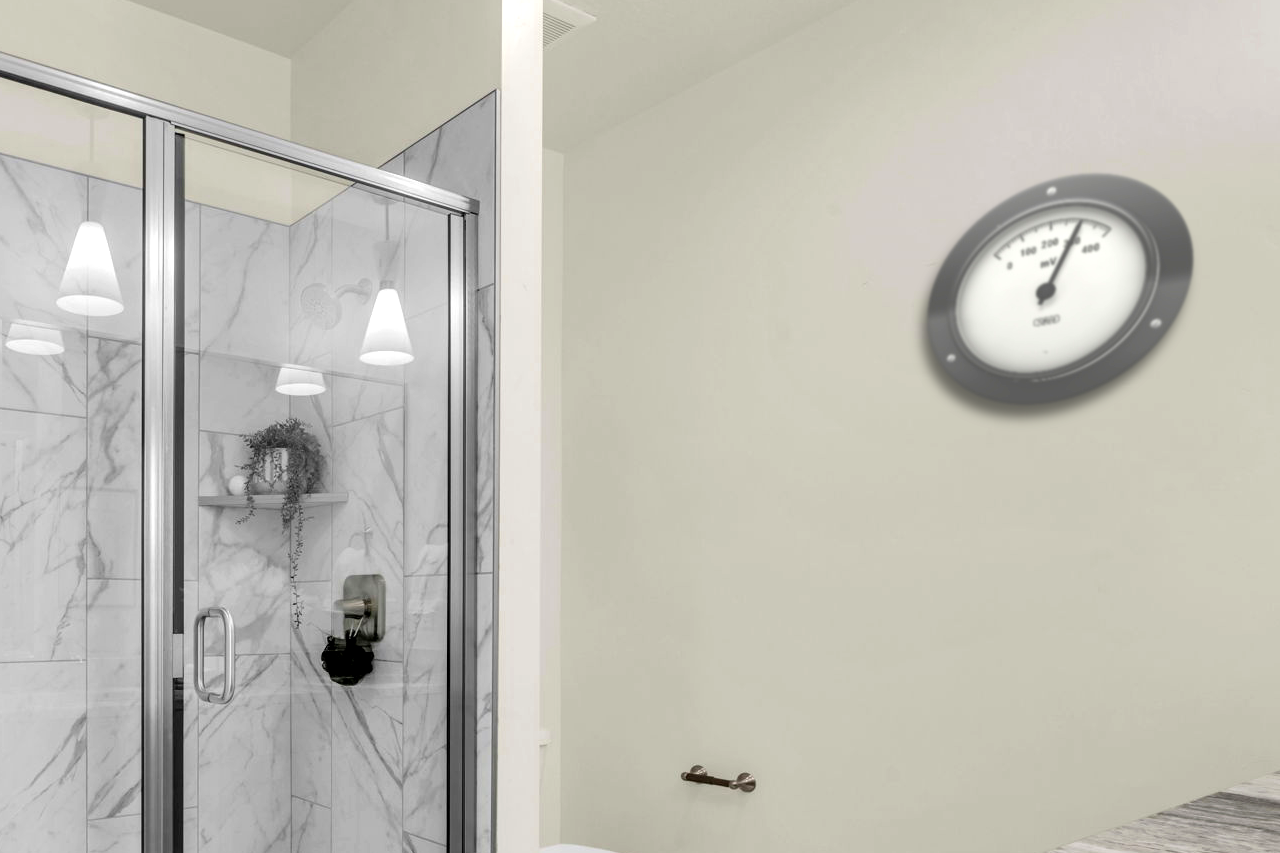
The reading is 300 mV
